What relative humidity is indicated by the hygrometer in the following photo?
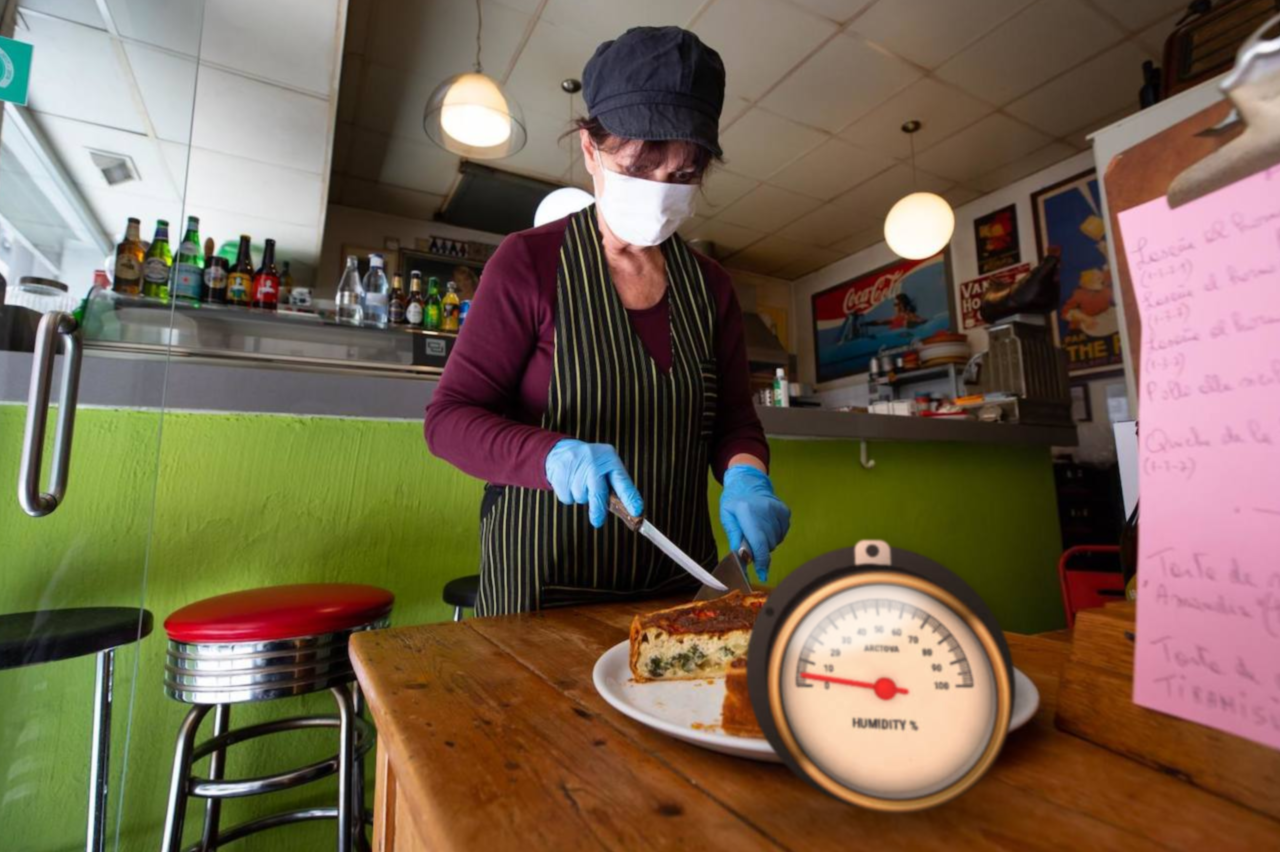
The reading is 5 %
